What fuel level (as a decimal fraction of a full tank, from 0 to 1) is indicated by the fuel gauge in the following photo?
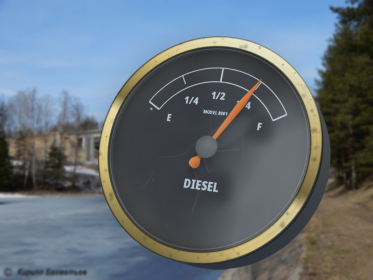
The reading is 0.75
